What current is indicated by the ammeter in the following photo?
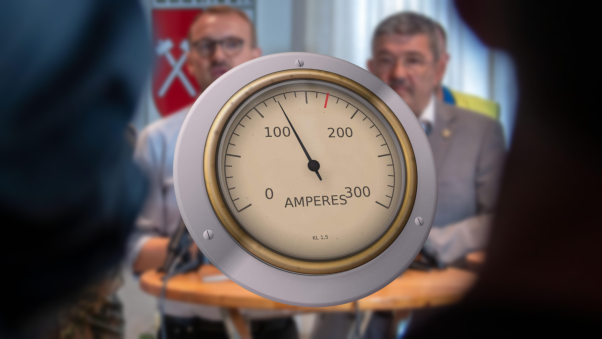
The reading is 120 A
